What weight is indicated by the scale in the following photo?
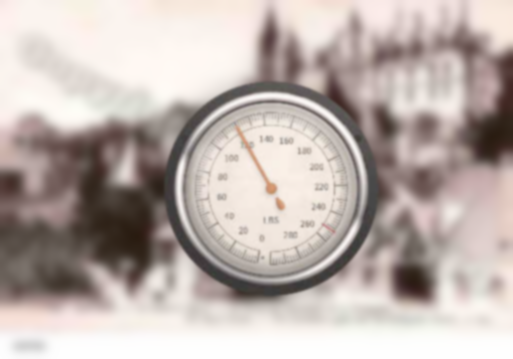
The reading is 120 lb
